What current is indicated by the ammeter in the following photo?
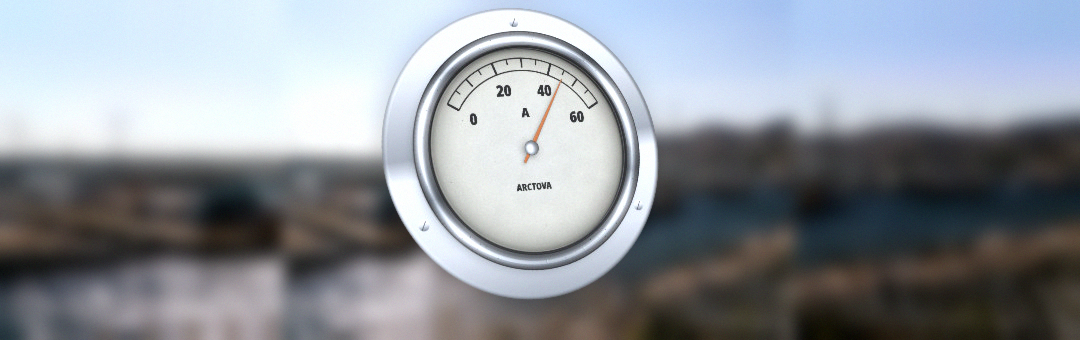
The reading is 45 A
